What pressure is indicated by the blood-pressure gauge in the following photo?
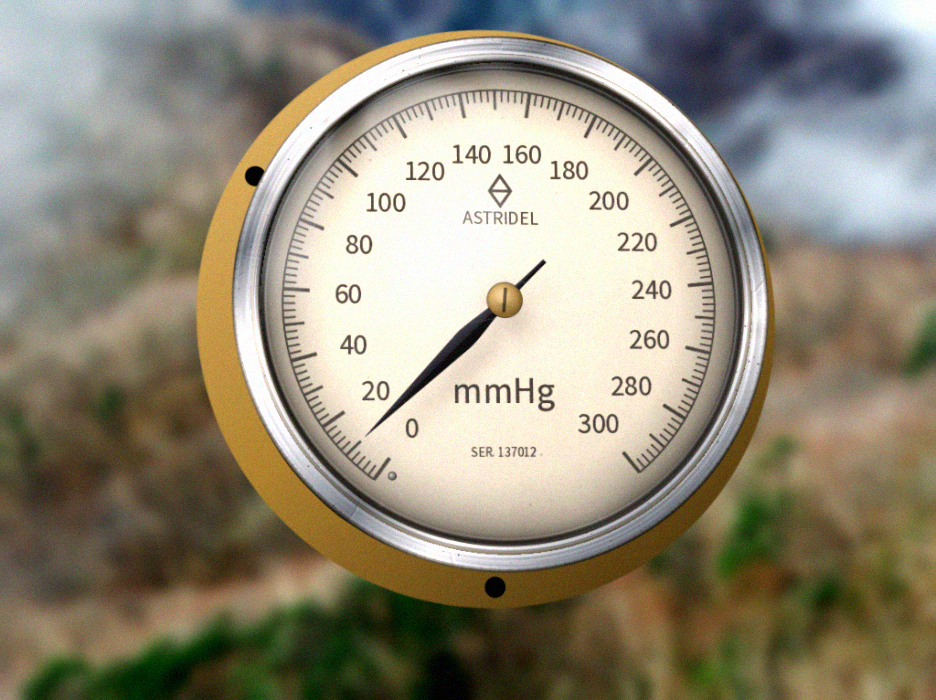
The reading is 10 mmHg
